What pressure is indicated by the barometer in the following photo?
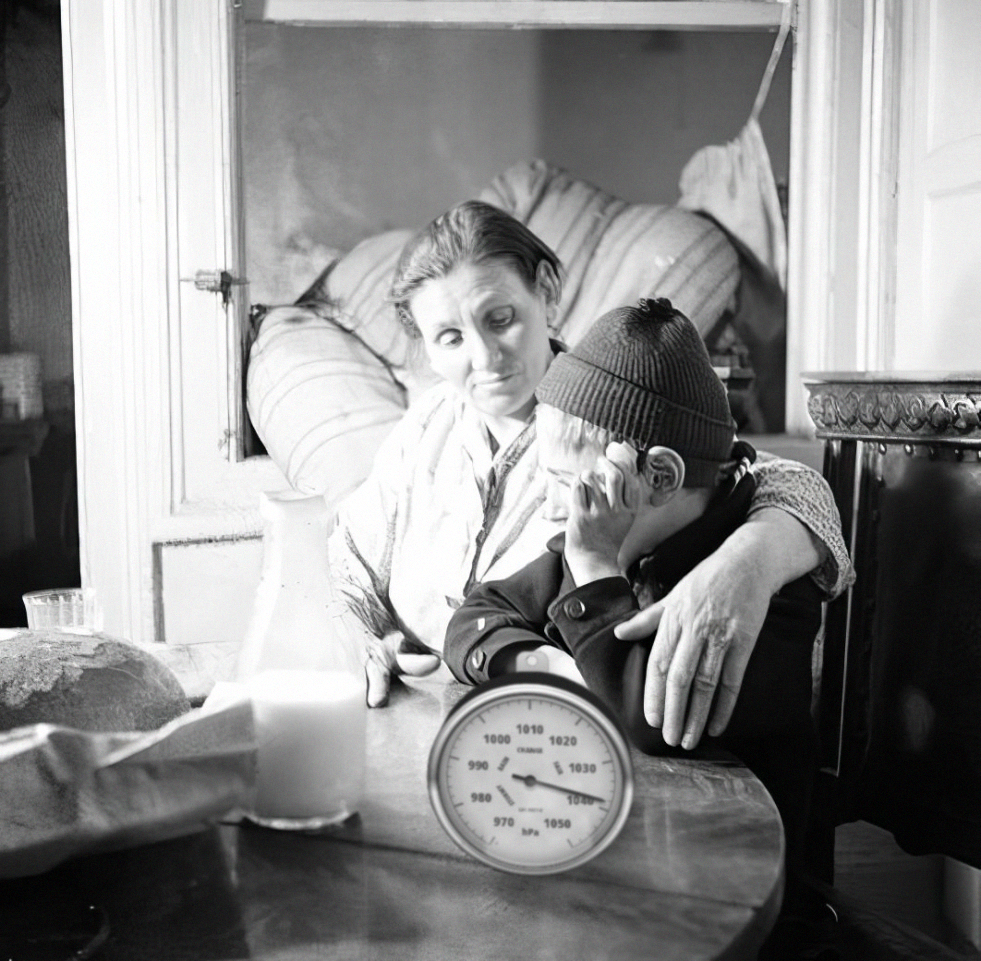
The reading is 1038 hPa
